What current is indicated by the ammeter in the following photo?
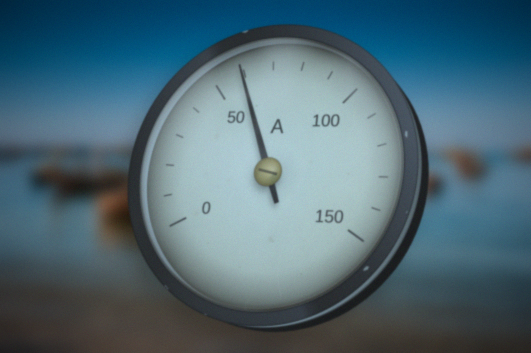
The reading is 60 A
